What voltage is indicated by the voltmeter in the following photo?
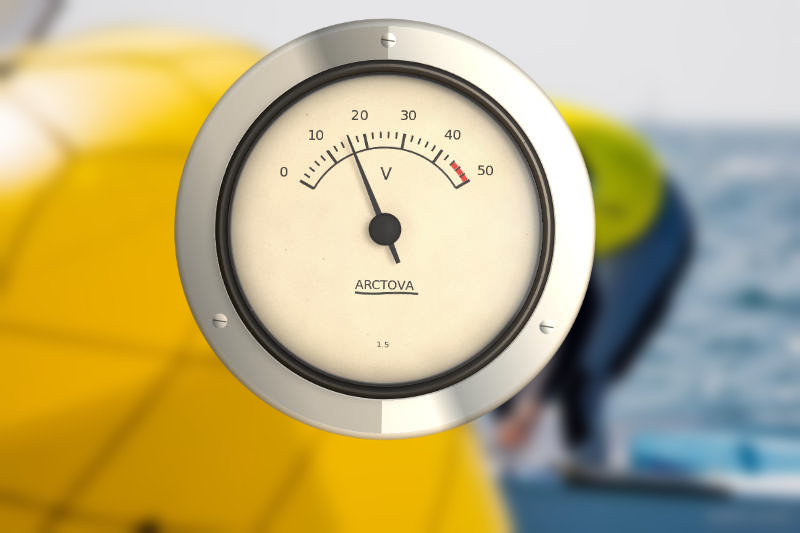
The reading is 16 V
